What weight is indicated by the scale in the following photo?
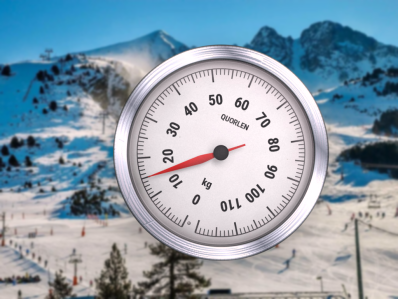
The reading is 15 kg
